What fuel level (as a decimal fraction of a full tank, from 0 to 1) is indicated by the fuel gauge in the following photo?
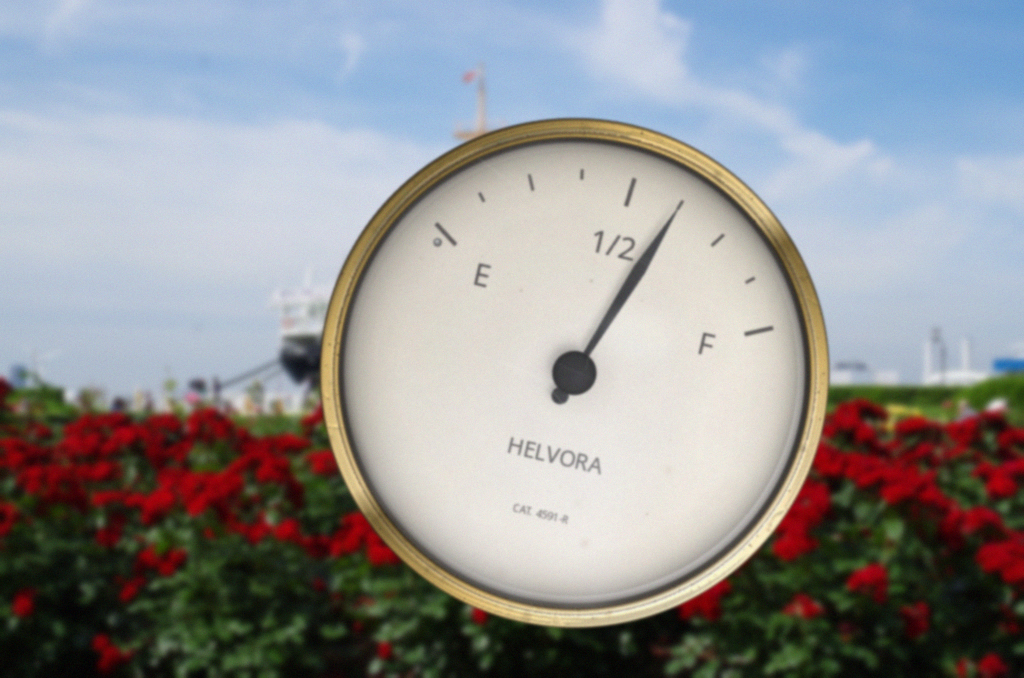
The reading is 0.625
